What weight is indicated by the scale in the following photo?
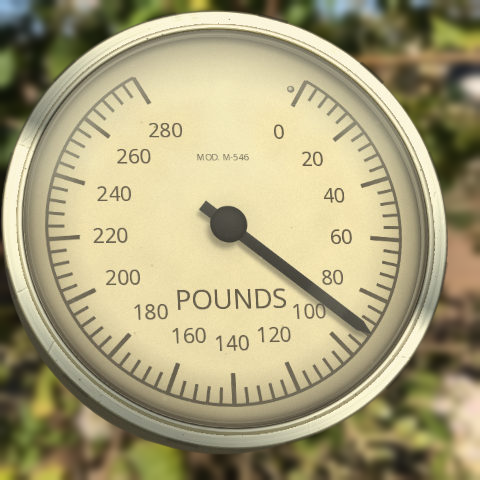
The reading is 92 lb
